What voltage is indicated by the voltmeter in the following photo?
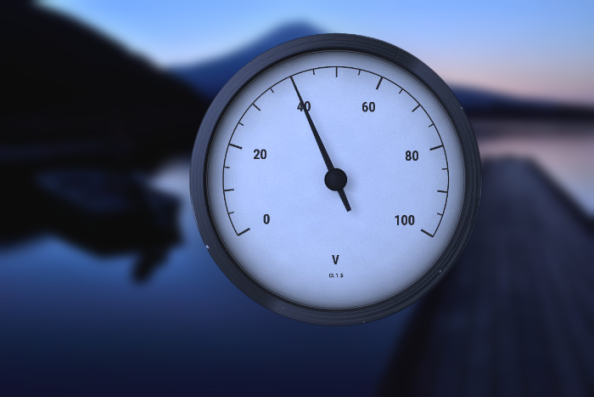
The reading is 40 V
